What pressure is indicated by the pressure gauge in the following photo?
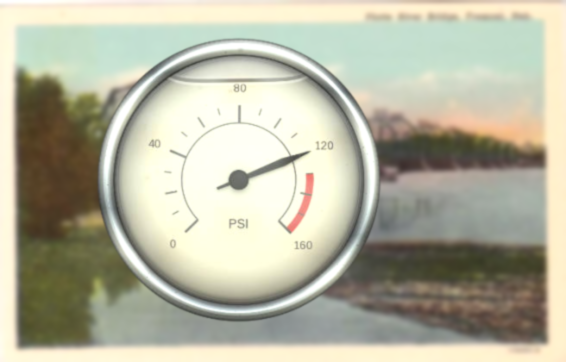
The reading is 120 psi
